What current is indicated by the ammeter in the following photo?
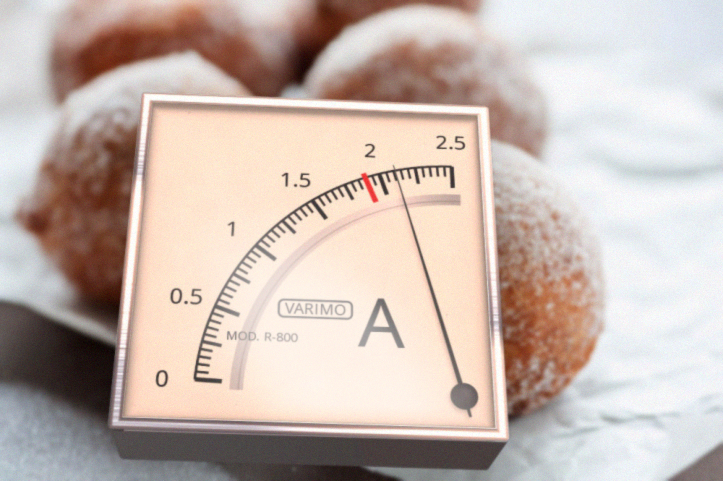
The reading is 2.1 A
